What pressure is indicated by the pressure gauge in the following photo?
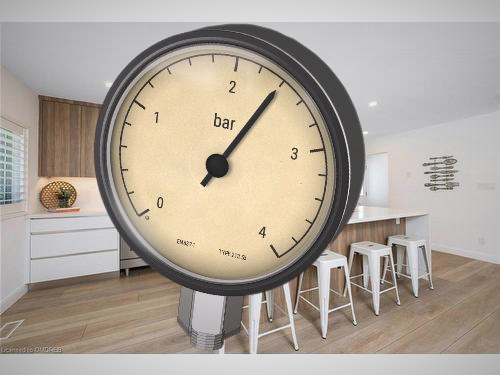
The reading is 2.4 bar
